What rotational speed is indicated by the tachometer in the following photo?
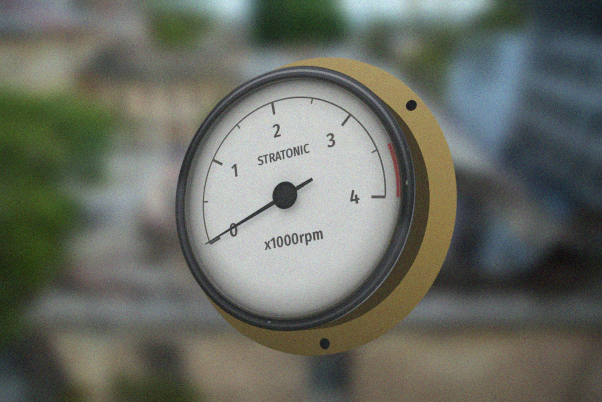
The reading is 0 rpm
